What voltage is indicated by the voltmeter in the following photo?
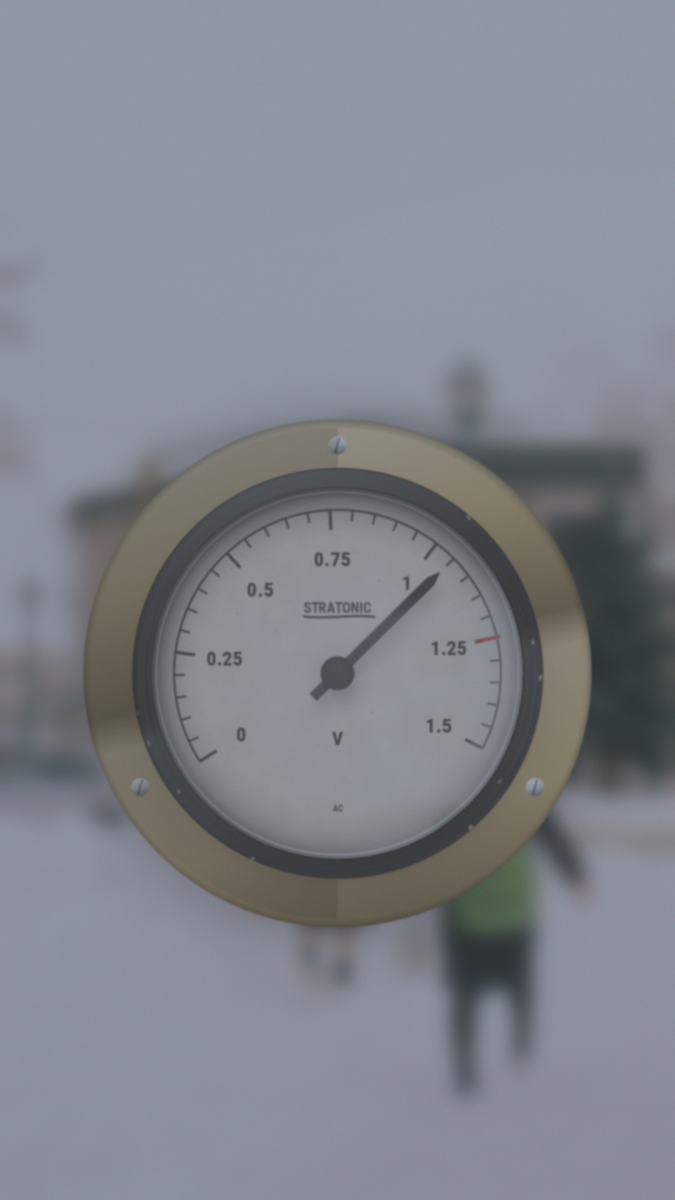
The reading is 1.05 V
